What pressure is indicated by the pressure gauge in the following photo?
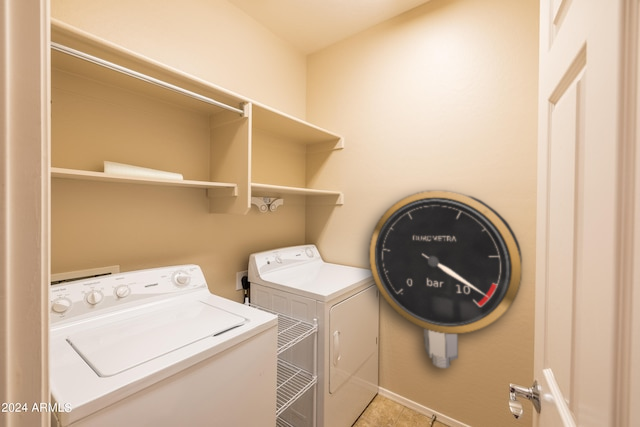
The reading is 9.5 bar
